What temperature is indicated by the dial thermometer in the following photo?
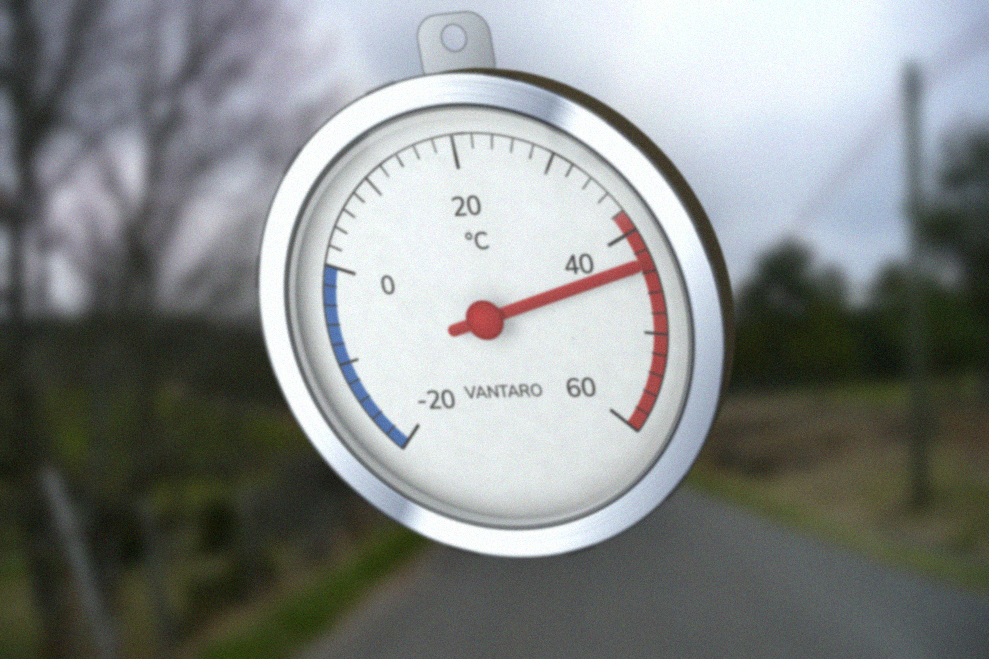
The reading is 43 °C
